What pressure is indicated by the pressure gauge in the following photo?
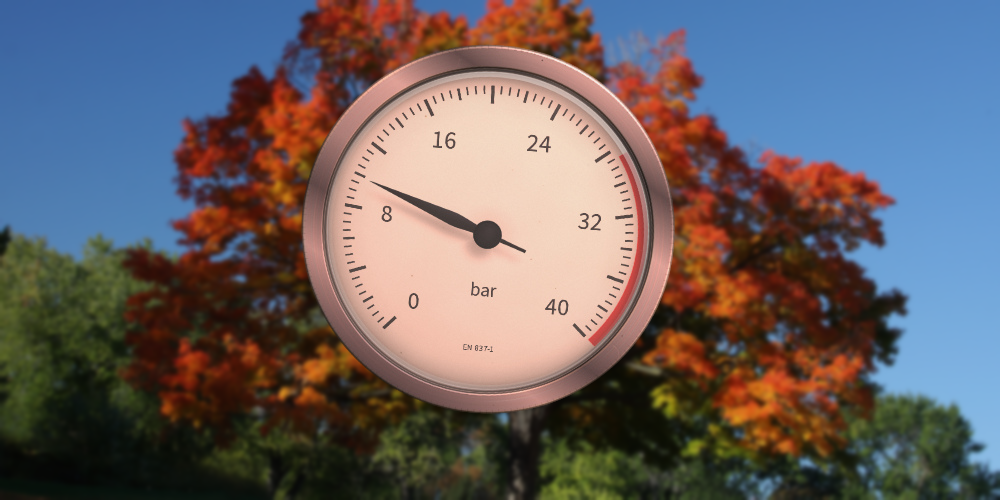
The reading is 10 bar
